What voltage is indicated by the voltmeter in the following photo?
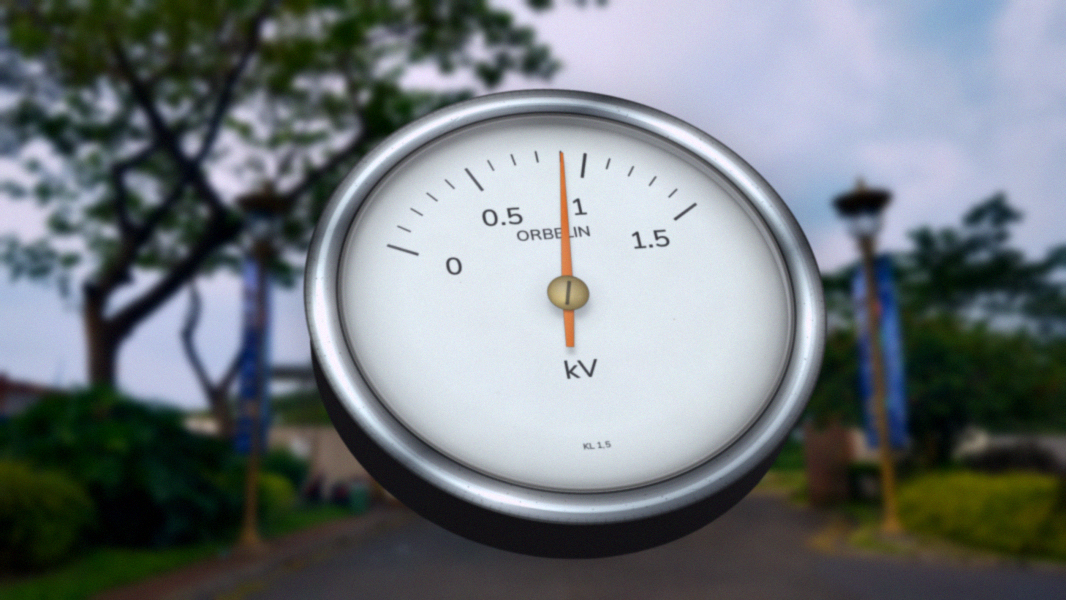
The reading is 0.9 kV
